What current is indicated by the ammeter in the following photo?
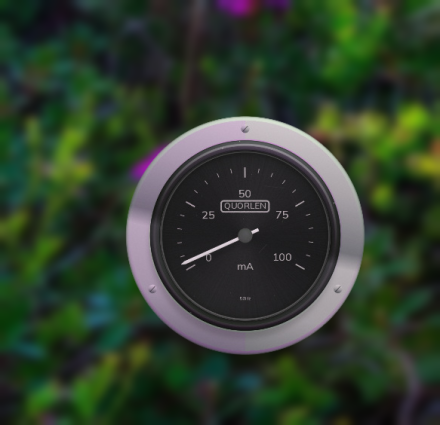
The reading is 2.5 mA
